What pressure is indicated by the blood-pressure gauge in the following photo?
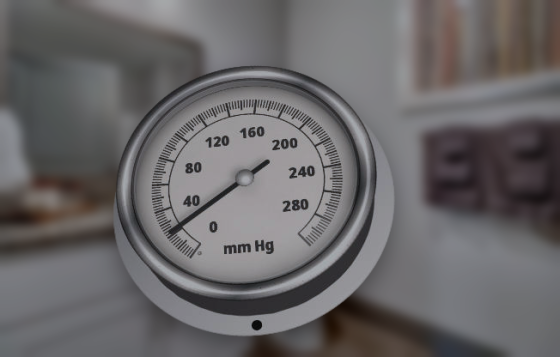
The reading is 20 mmHg
